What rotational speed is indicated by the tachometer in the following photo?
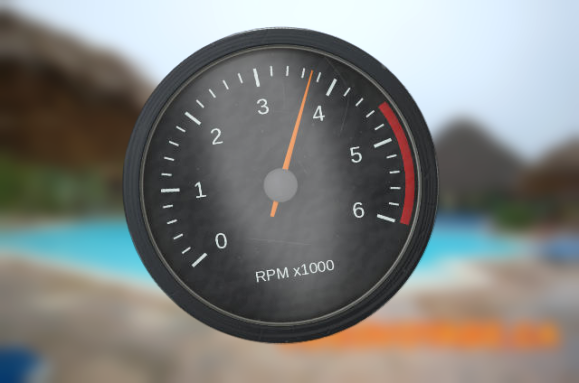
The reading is 3700 rpm
